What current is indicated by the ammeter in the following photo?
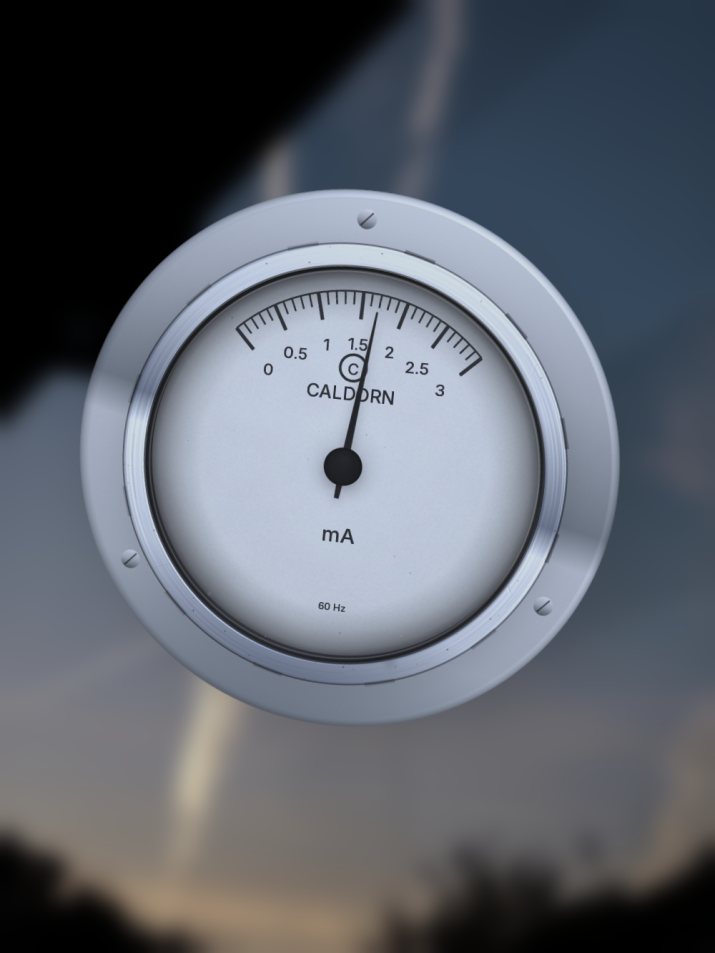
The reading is 1.7 mA
